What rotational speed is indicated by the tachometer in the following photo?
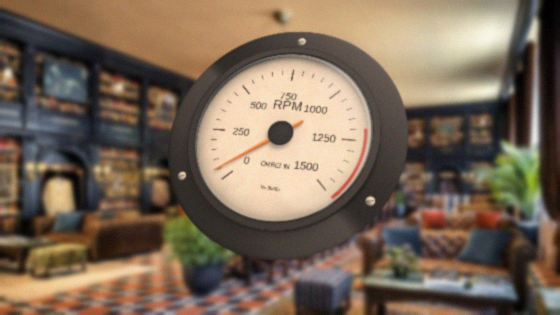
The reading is 50 rpm
